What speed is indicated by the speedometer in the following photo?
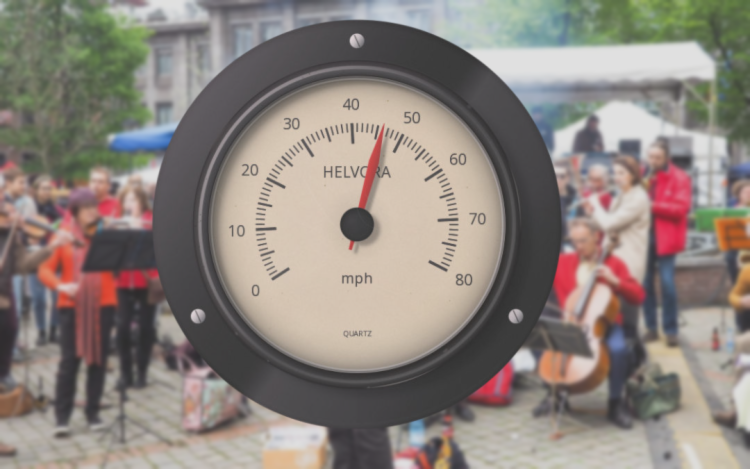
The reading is 46 mph
